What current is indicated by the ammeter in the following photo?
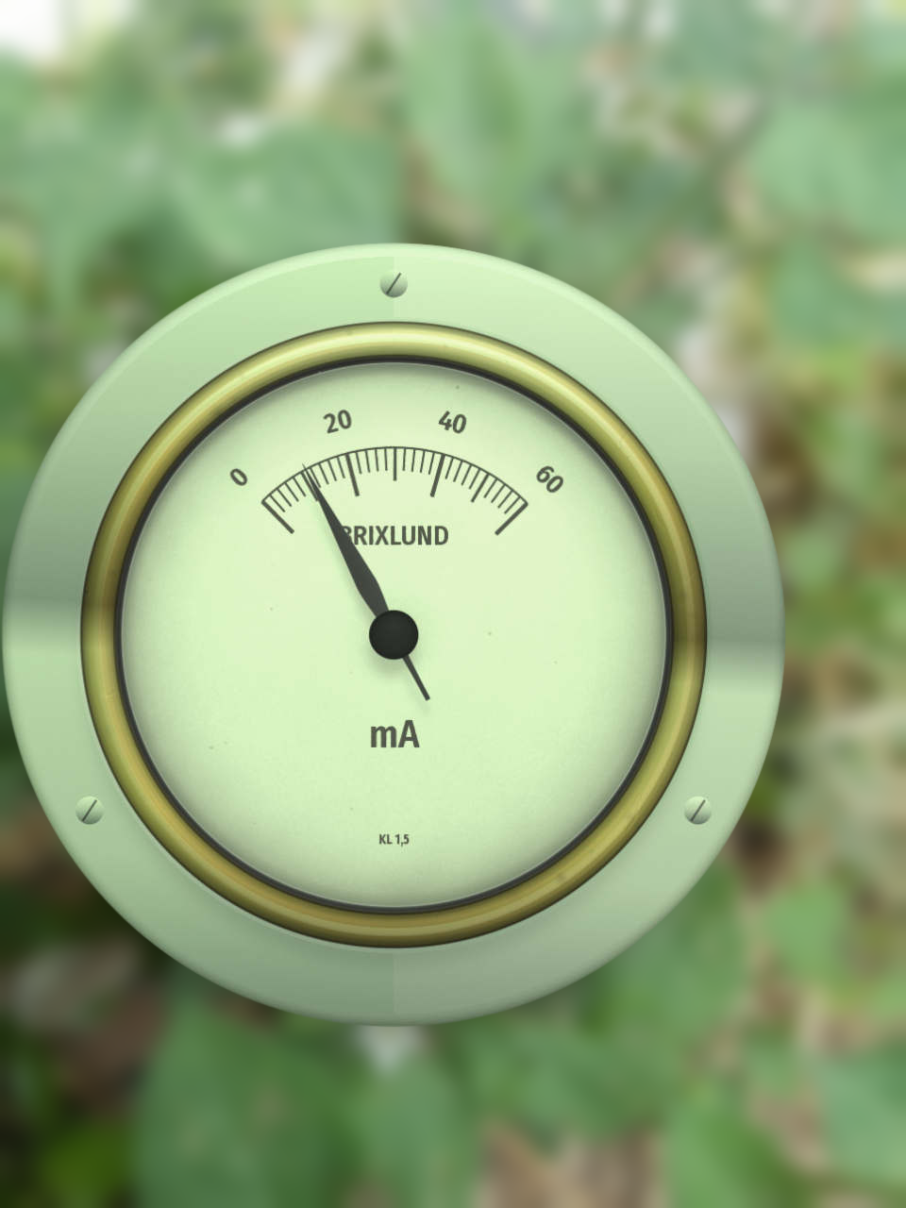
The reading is 11 mA
